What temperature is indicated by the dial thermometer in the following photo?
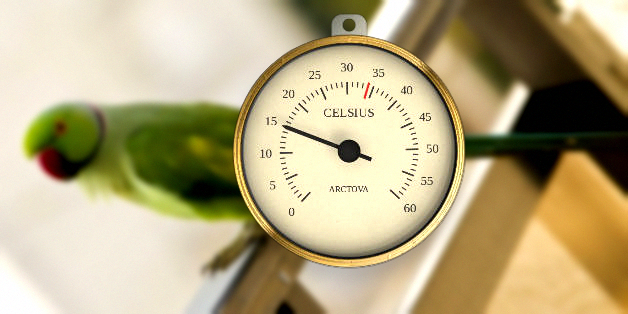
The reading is 15 °C
